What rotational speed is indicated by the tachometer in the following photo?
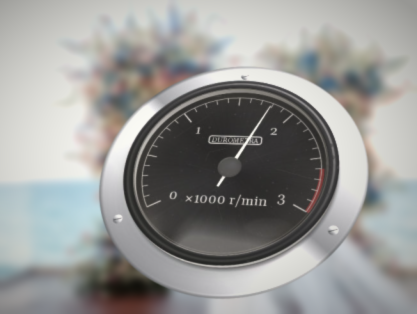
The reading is 1800 rpm
